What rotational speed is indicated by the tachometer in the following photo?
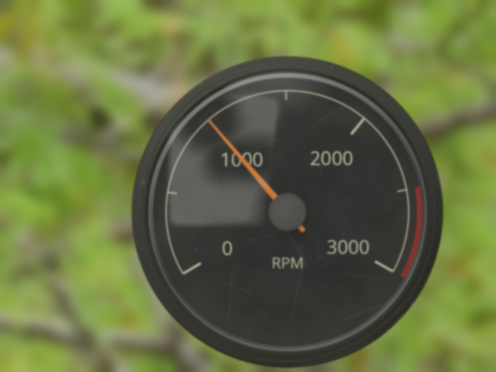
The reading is 1000 rpm
